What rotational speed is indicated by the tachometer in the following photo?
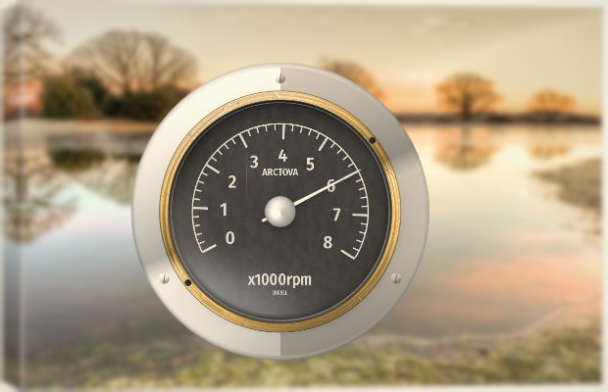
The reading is 6000 rpm
